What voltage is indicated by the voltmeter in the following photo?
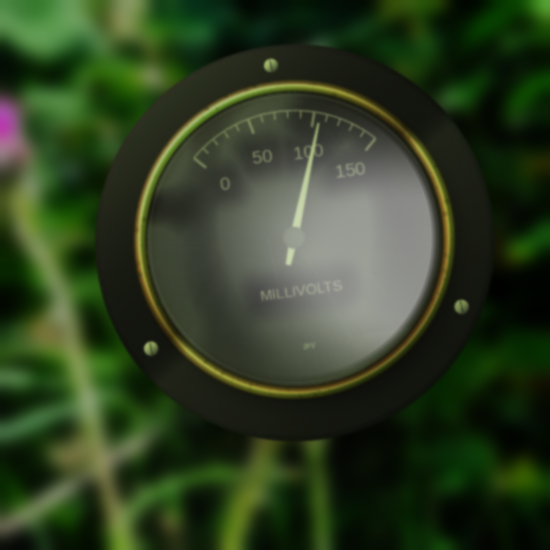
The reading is 105 mV
